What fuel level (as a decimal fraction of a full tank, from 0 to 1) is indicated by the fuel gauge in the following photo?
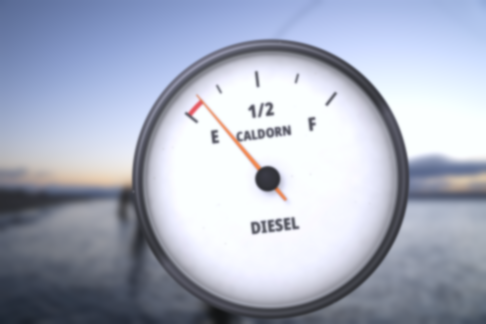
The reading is 0.125
